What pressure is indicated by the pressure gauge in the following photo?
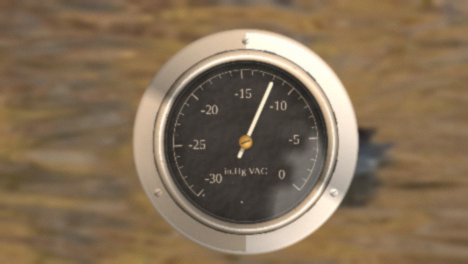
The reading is -12 inHg
